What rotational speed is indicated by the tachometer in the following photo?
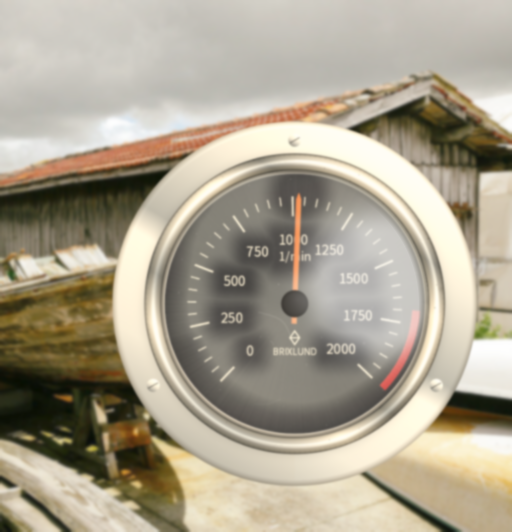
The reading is 1025 rpm
